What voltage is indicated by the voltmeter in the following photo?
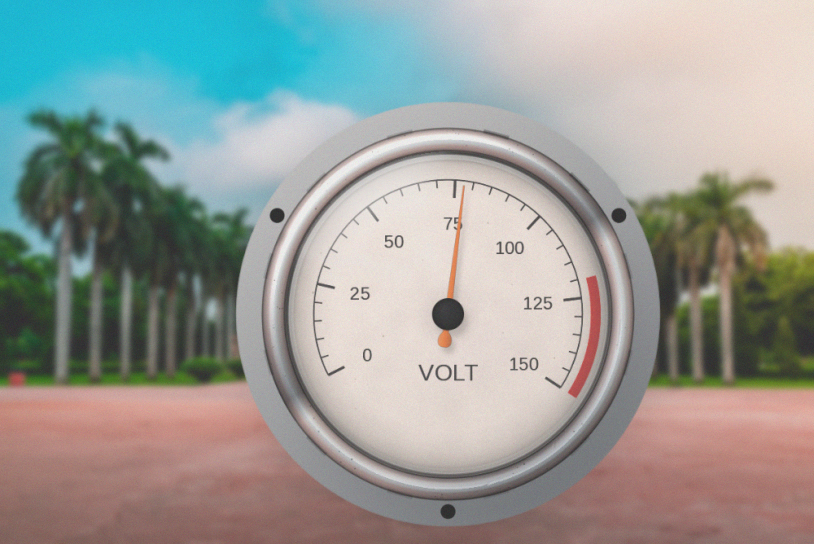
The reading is 77.5 V
